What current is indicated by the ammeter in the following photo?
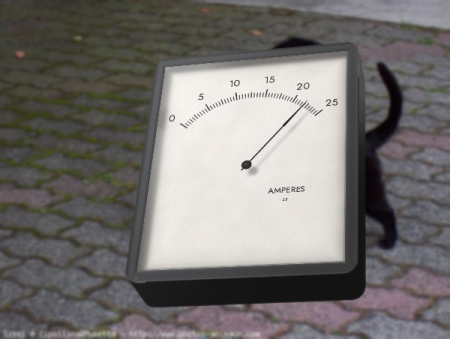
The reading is 22.5 A
